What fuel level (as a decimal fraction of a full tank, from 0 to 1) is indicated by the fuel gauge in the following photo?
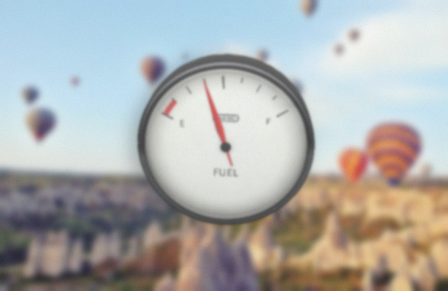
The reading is 0.375
